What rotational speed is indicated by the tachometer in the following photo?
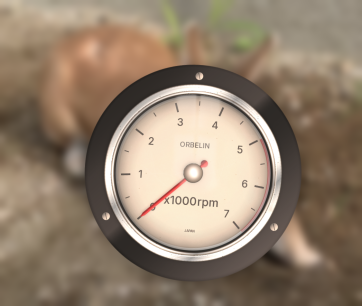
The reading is 0 rpm
